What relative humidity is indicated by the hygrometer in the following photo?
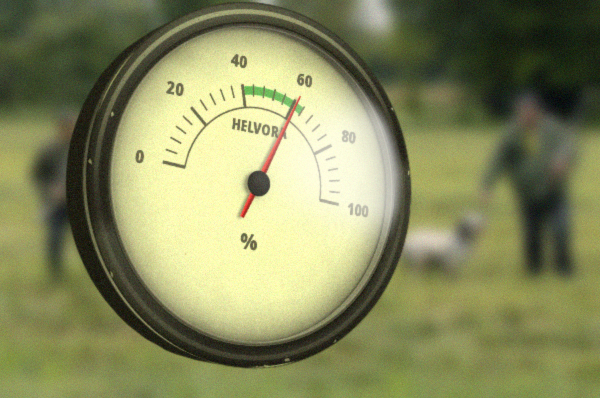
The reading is 60 %
